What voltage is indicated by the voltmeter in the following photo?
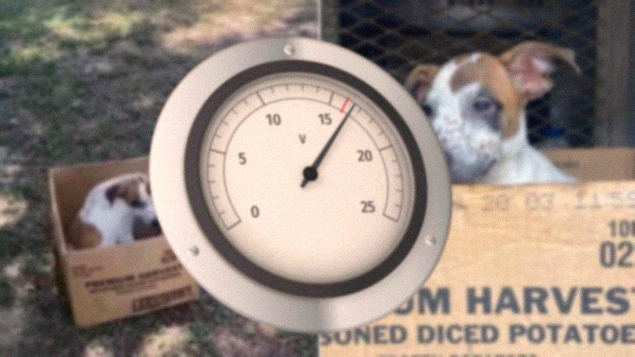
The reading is 16.5 V
